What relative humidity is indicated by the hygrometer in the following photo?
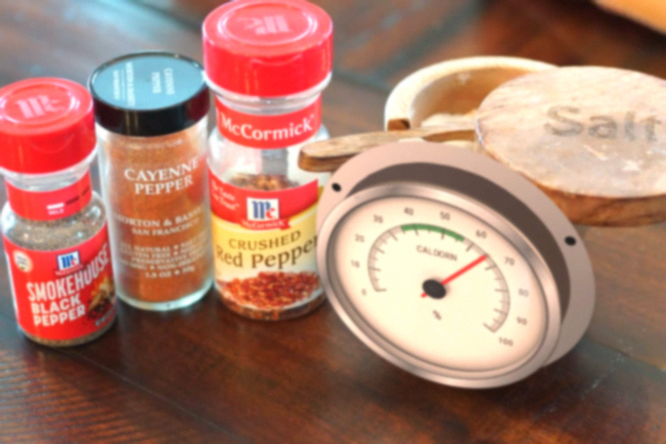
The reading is 65 %
